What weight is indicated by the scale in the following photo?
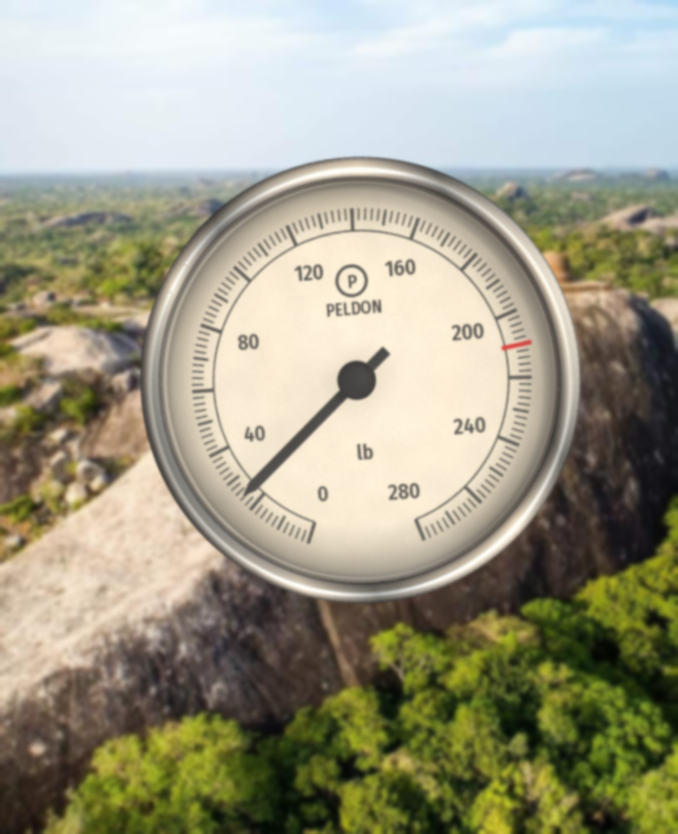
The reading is 24 lb
